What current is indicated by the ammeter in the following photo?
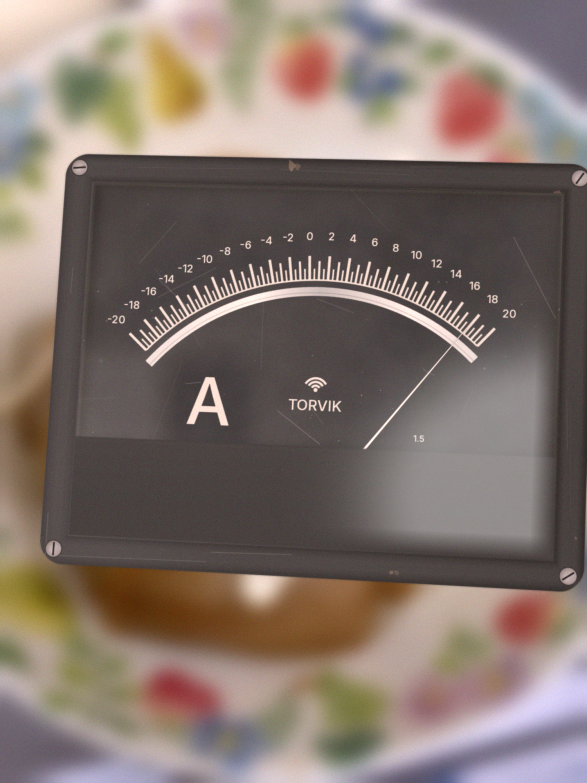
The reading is 18 A
